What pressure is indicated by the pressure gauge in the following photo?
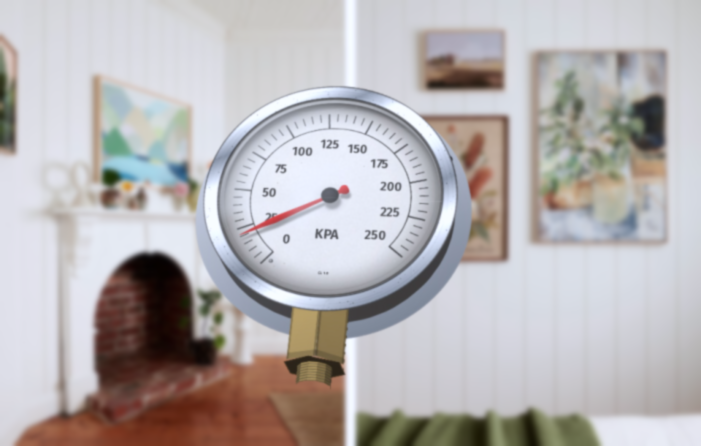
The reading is 20 kPa
